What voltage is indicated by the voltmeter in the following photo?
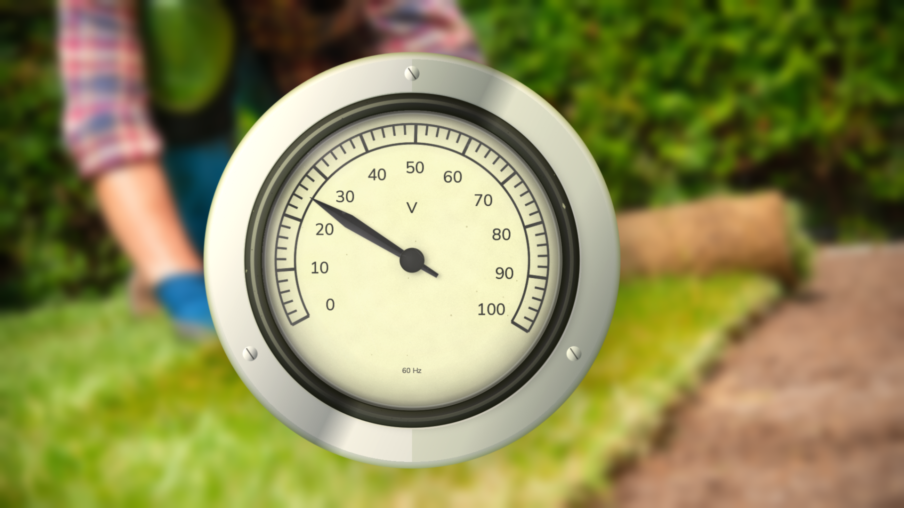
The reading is 25 V
